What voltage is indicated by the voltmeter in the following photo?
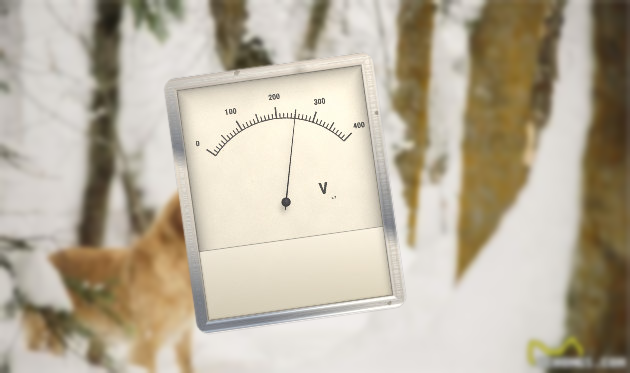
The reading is 250 V
